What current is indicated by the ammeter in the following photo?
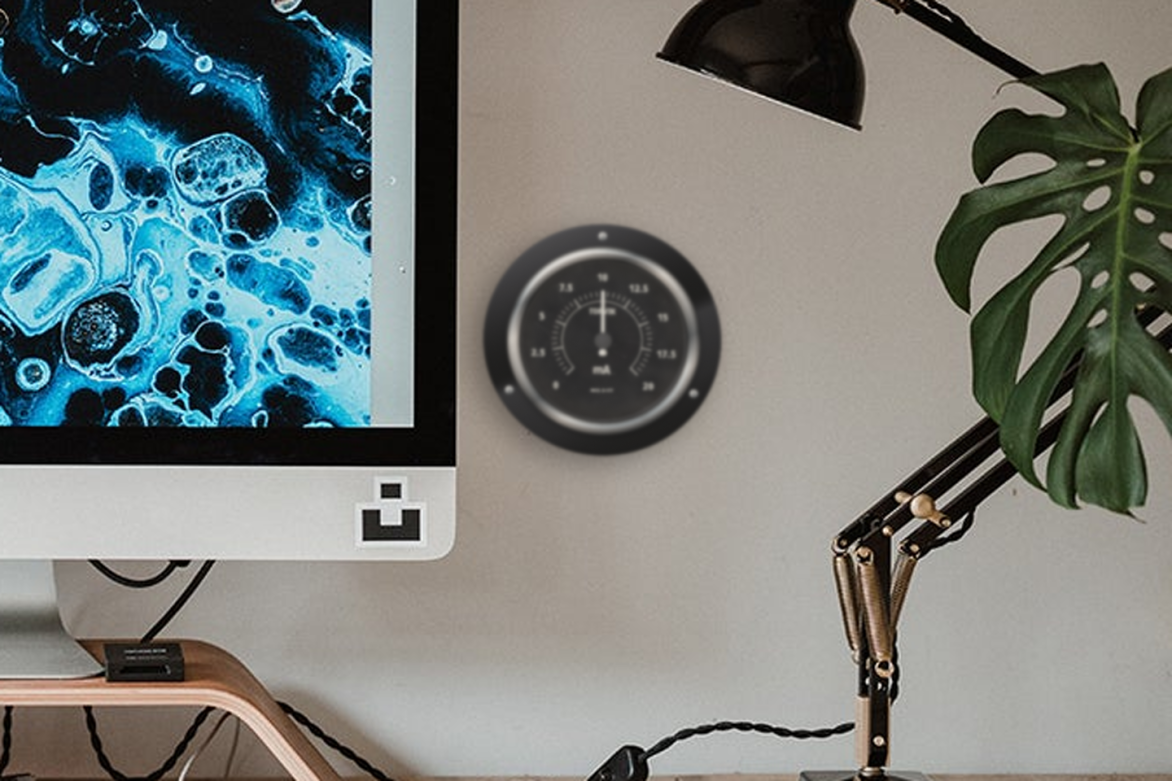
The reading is 10 mA
